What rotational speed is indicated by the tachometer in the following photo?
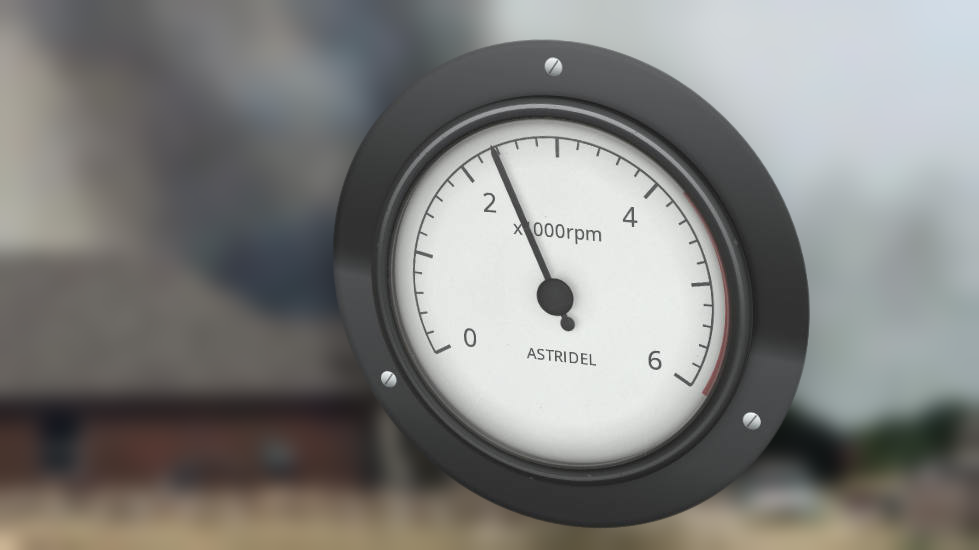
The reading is 2400 rpm
